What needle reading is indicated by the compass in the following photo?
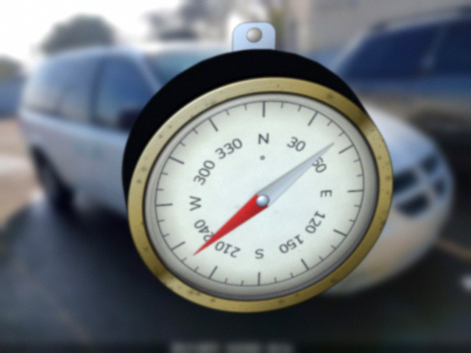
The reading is 230 °
